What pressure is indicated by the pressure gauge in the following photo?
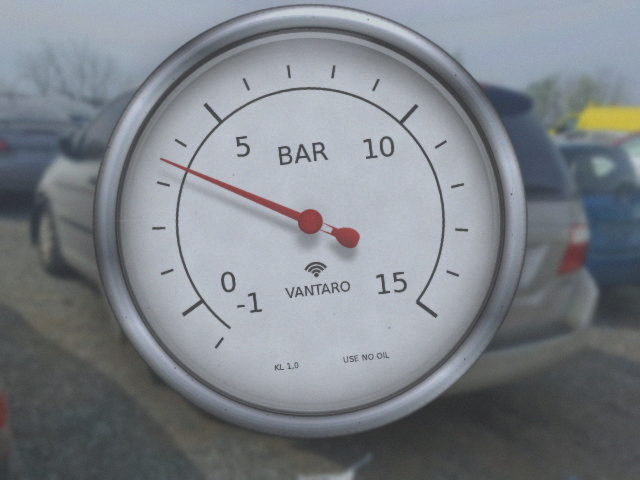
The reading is 3.5 bar
